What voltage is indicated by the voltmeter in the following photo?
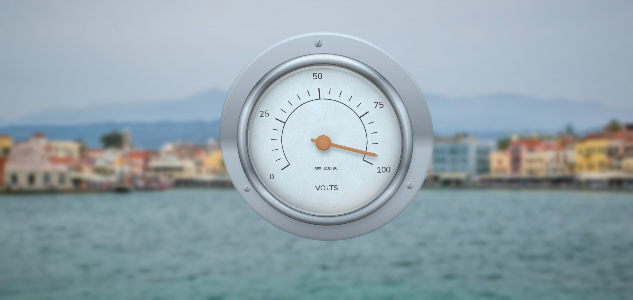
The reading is 95 V
